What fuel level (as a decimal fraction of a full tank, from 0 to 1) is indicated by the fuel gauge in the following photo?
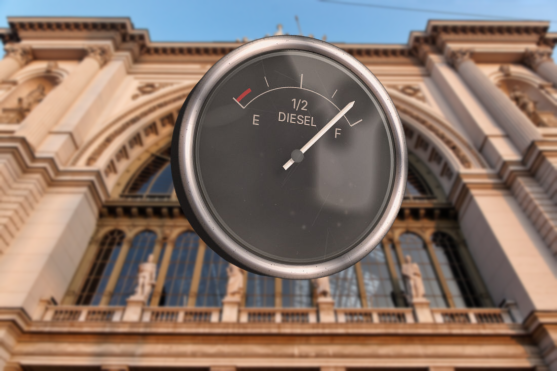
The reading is 0.875
